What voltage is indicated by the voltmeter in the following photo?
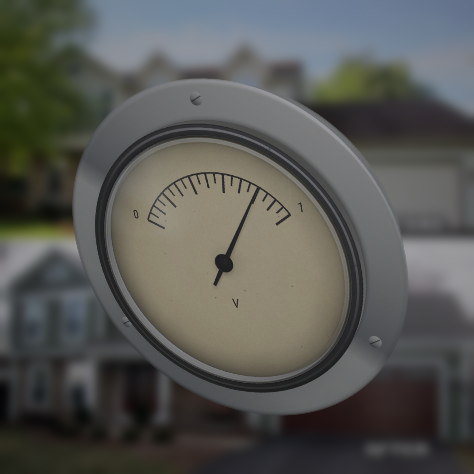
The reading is 0.8 V
